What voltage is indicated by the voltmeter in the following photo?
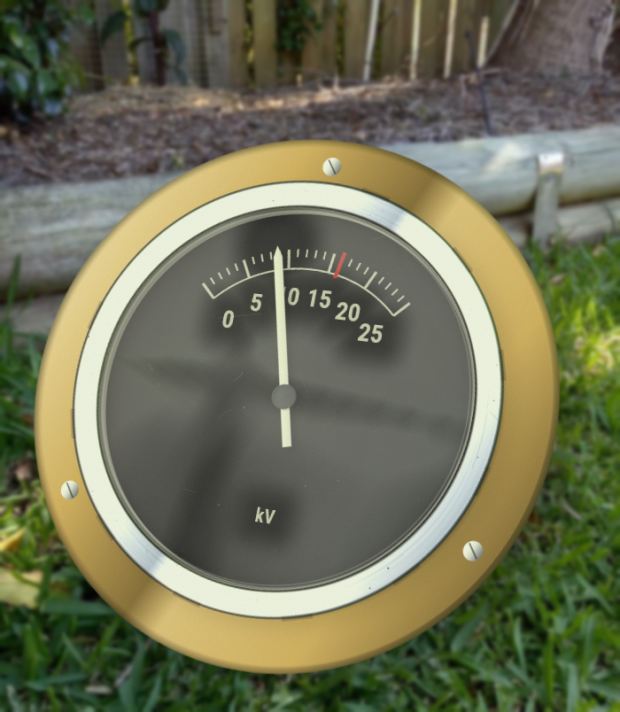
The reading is 9 kV
